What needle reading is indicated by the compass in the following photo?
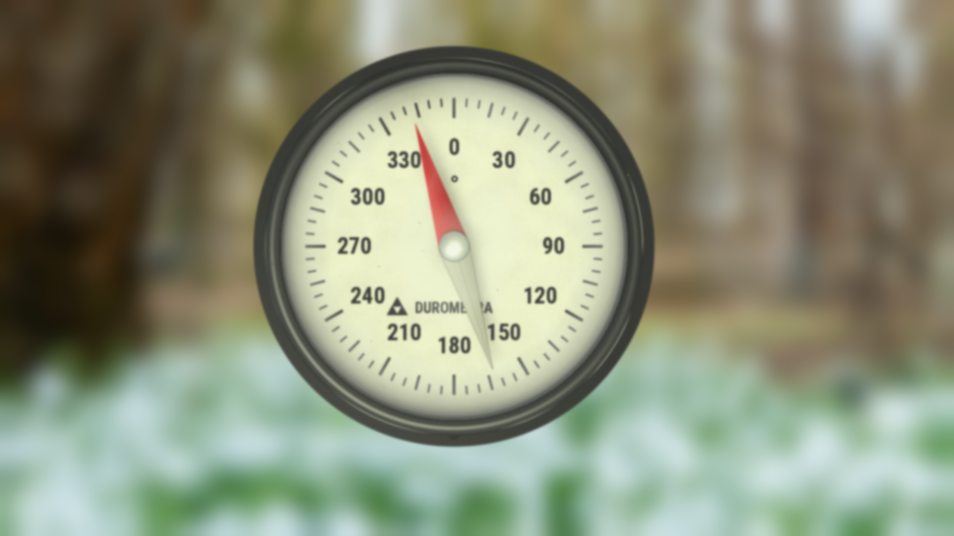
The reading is 342.5 °
